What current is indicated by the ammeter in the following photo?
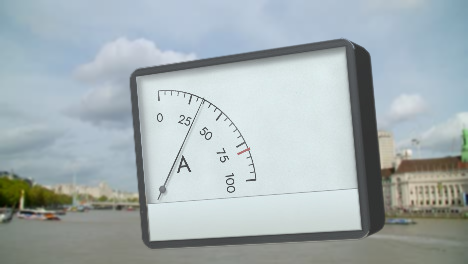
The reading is 35 A
